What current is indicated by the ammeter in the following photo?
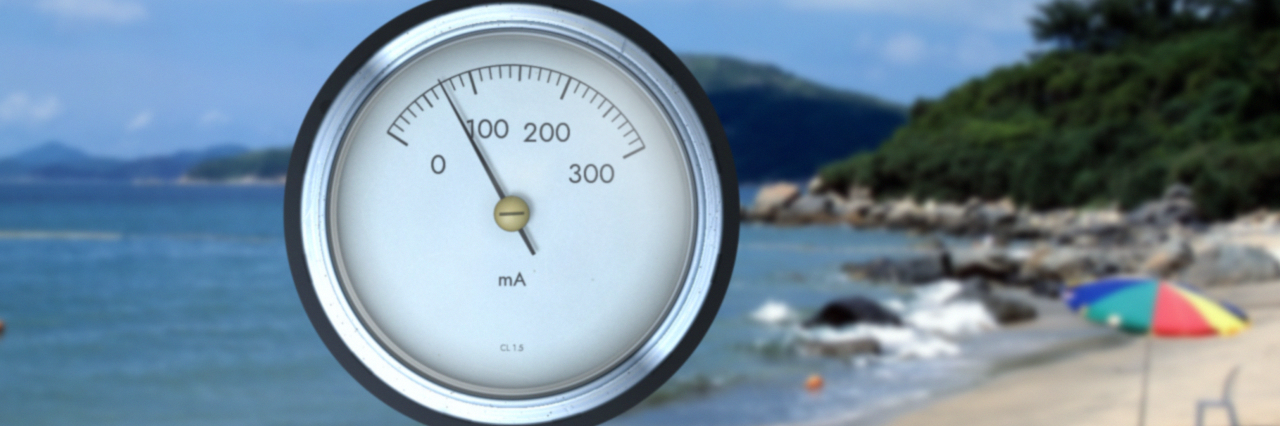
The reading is 70 mA
